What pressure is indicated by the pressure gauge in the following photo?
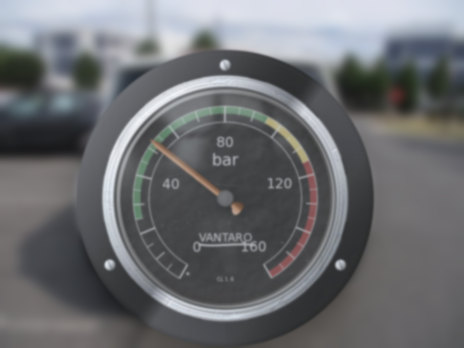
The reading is 52.5 bar
